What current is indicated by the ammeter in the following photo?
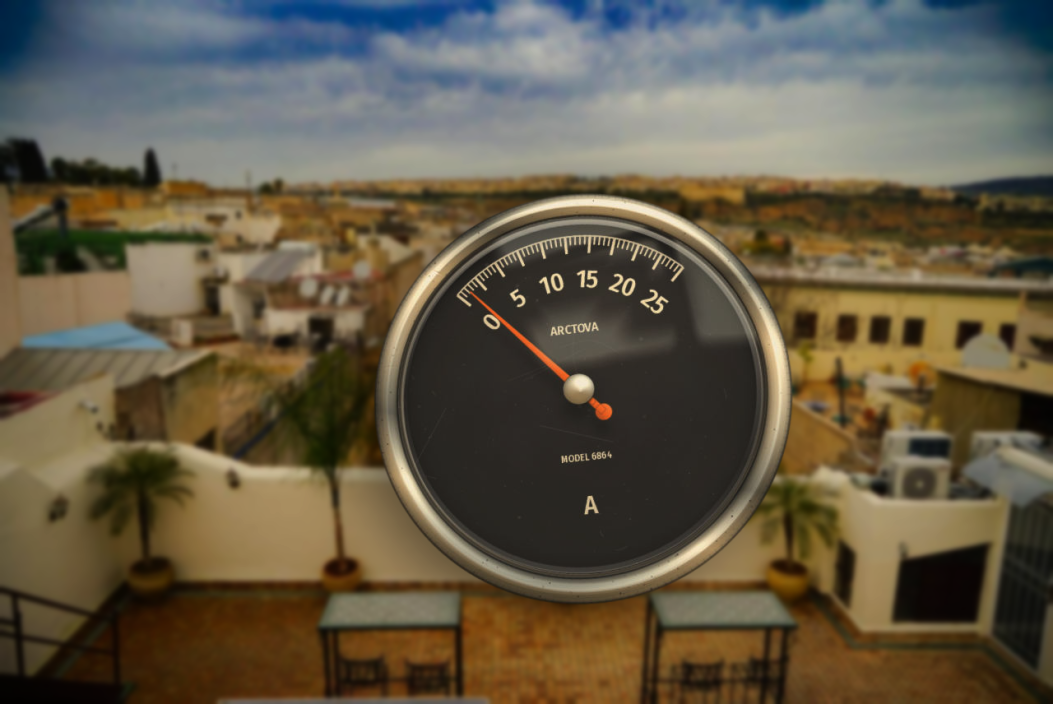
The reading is 1 A
